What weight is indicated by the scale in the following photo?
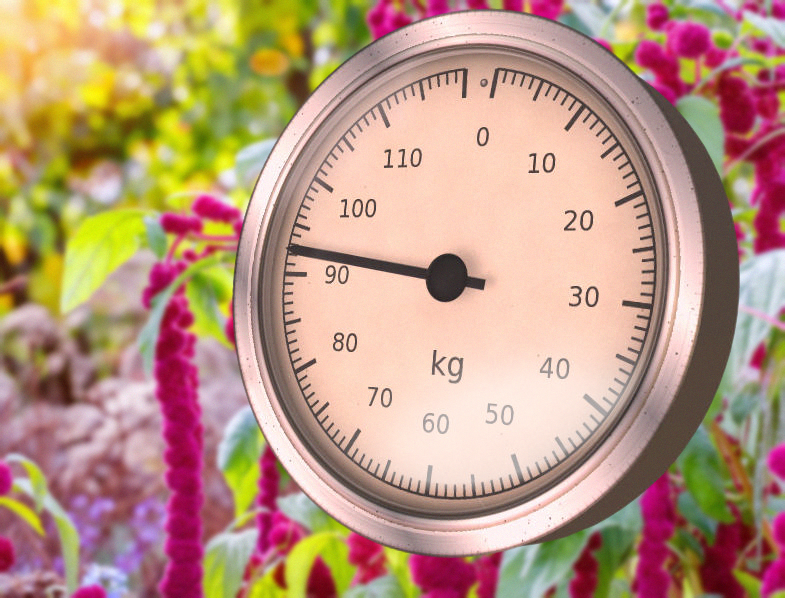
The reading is 92.5 kg
